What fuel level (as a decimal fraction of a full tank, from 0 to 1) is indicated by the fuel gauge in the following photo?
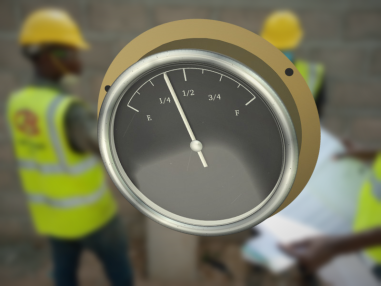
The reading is 0.375
